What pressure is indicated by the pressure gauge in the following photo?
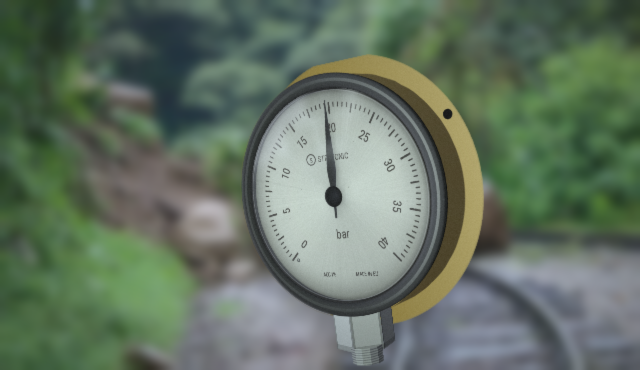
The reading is 20 bar
